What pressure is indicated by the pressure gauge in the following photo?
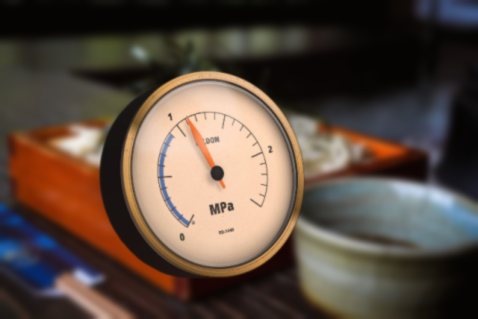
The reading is 1.1 MPa
